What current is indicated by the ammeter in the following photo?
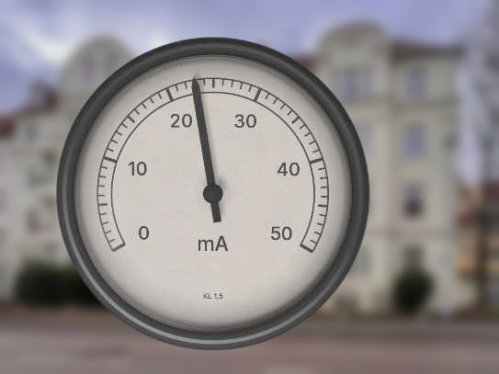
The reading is 23 mA
